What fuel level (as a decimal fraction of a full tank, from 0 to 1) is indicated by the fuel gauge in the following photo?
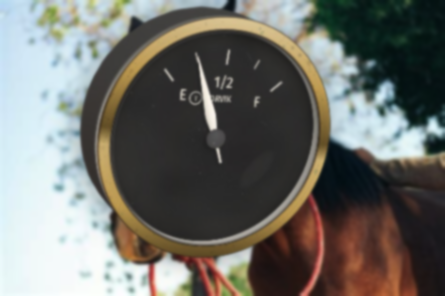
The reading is 0.25
